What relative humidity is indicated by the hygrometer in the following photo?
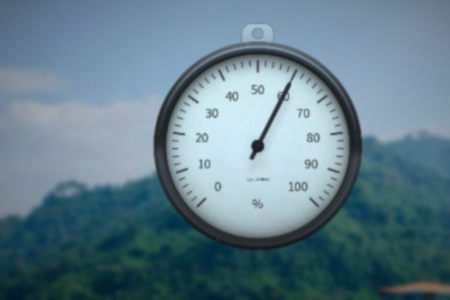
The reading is 60 %
